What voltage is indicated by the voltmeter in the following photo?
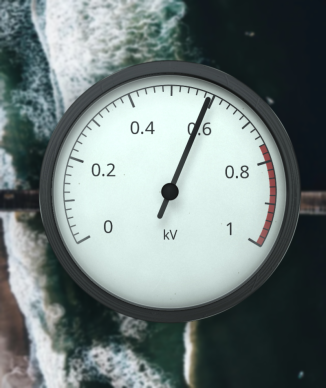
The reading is 0.59 kV
